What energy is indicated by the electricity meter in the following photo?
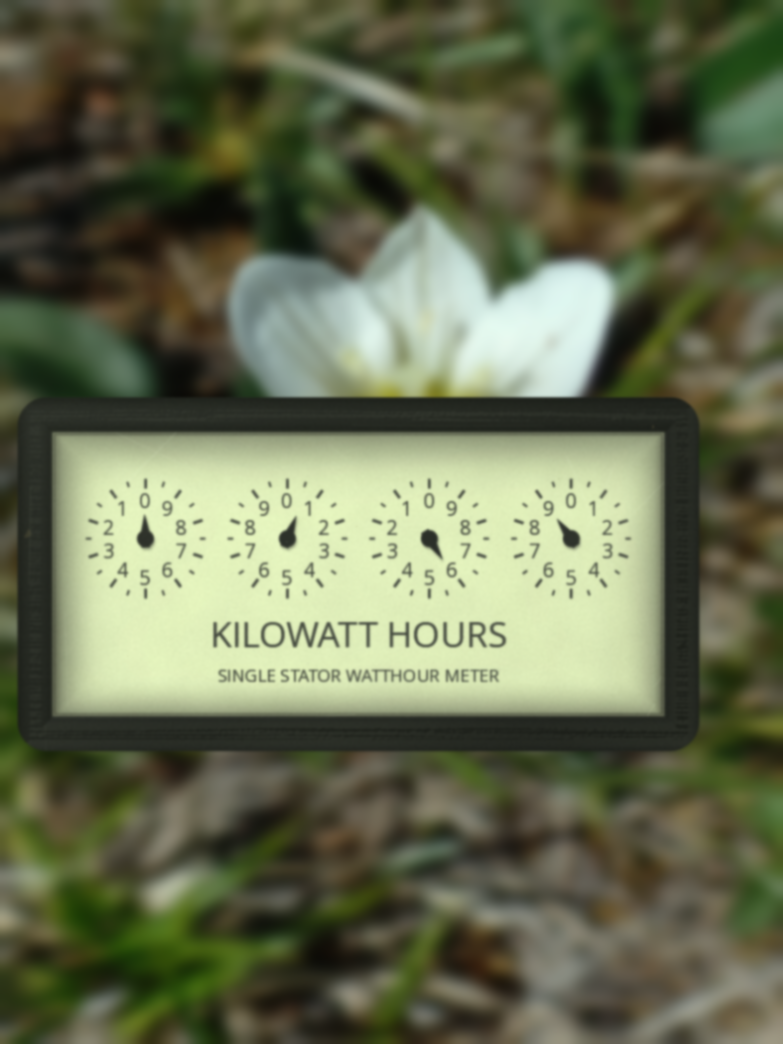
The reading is 59 kWh
